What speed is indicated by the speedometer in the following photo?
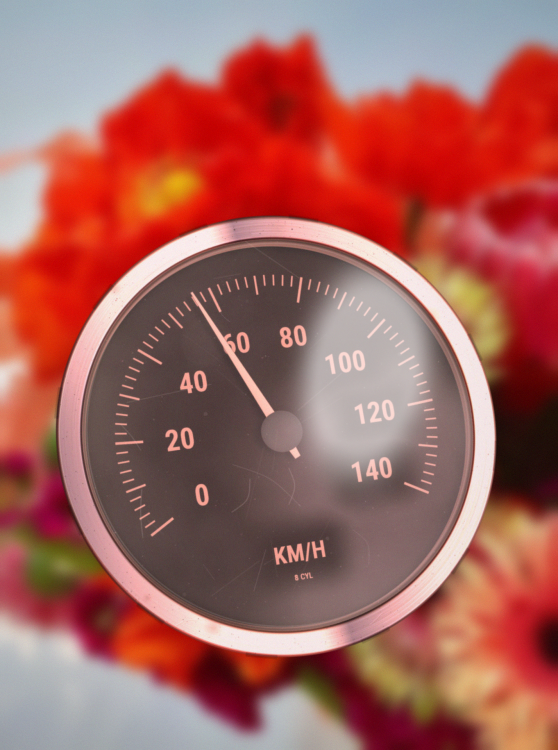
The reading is 56 km/h
